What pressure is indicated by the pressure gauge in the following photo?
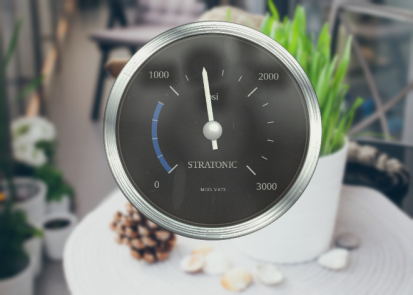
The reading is 1400 psi
